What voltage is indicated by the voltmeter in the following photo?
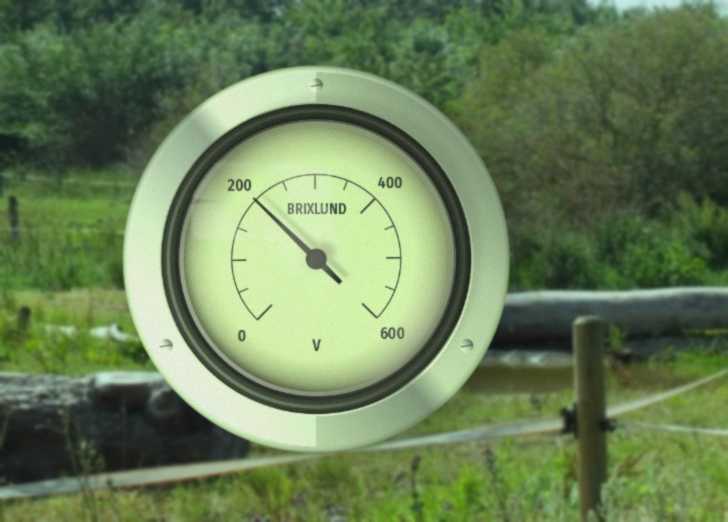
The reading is 200 V
